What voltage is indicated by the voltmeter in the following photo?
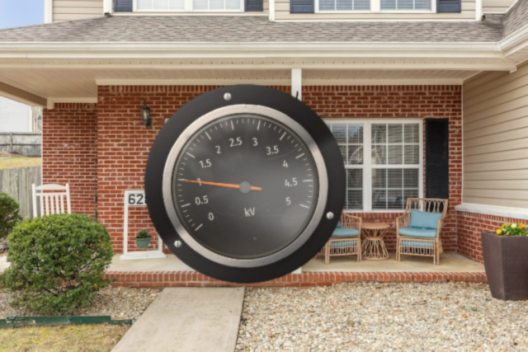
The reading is 1 kV
